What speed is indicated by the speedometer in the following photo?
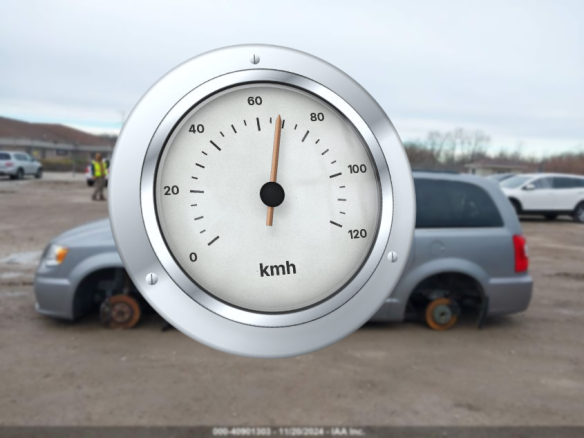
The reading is 67.5 km/h
